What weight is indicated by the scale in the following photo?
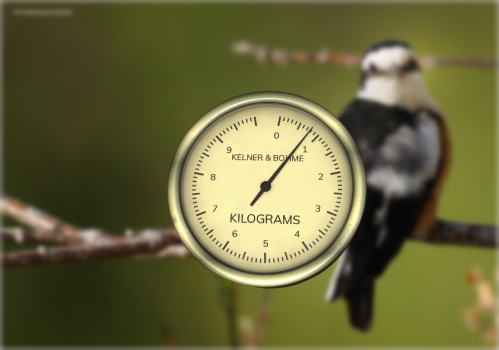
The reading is 0.8 kg
